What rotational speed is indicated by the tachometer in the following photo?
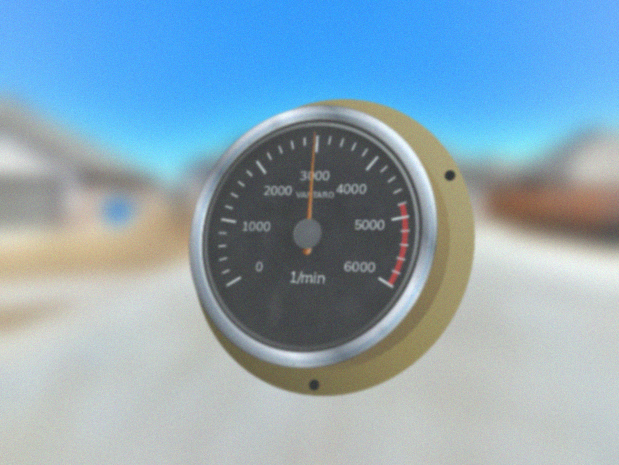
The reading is 3000 rpm
